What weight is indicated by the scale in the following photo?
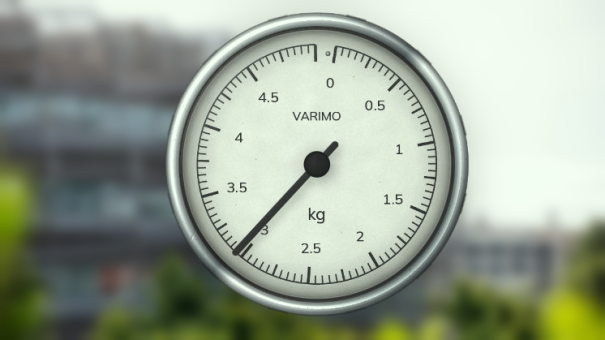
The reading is 3.05 kg
